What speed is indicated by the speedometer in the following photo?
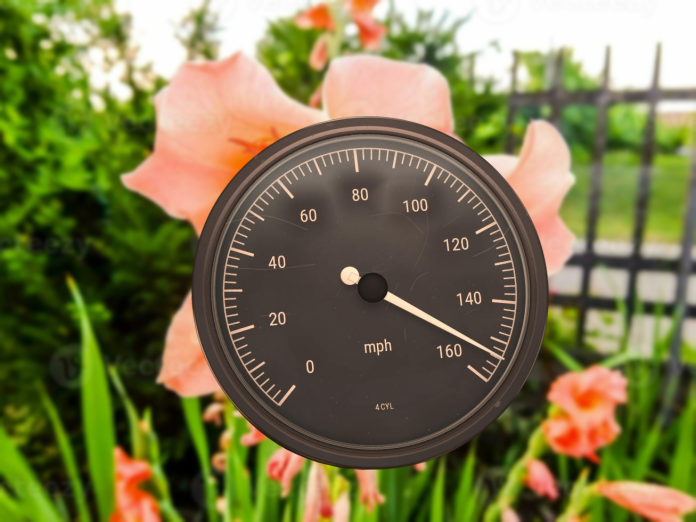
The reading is 154 mph
